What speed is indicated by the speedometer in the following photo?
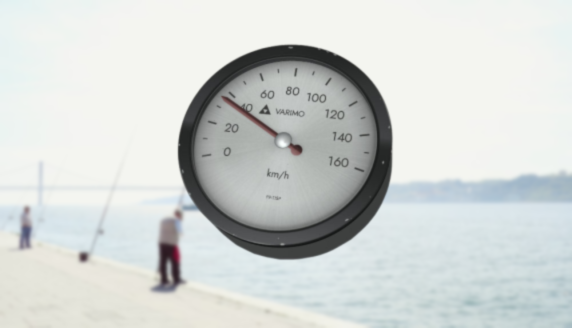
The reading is 35 km/h
